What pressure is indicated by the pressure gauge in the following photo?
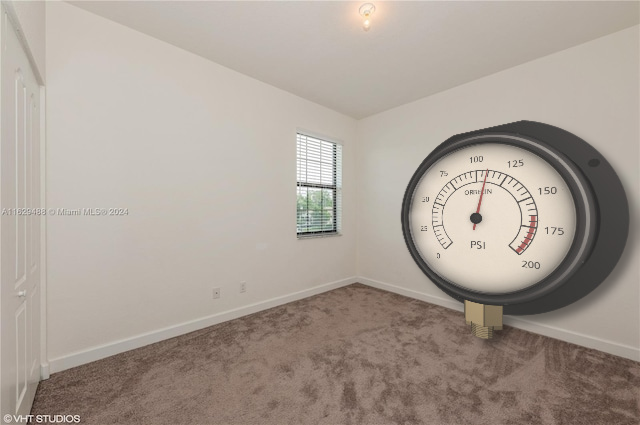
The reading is 110 psi
